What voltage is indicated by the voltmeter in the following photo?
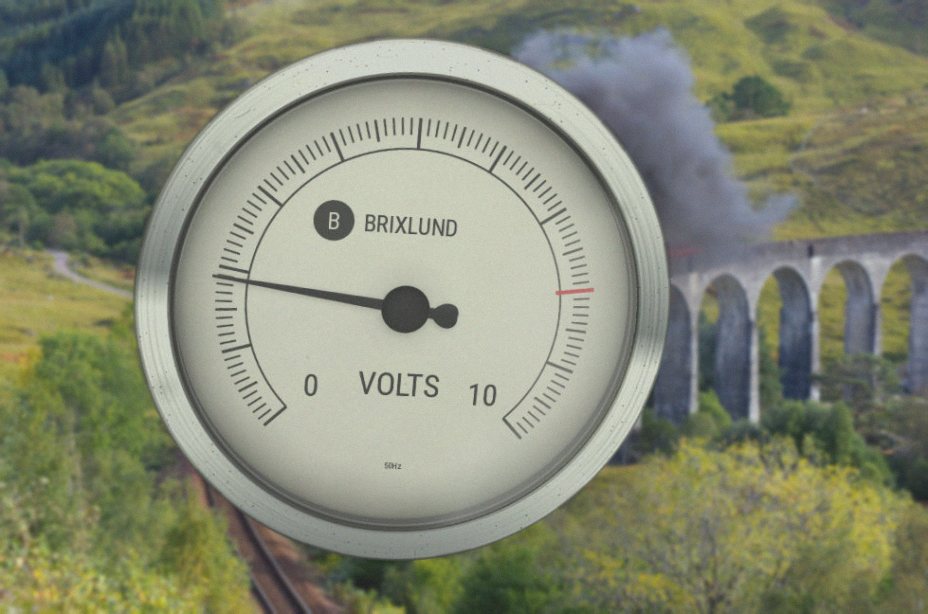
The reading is 1.9 V
